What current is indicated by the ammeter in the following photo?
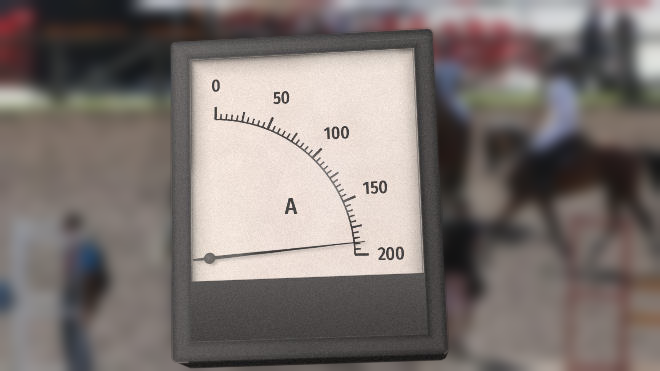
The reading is 190 A
